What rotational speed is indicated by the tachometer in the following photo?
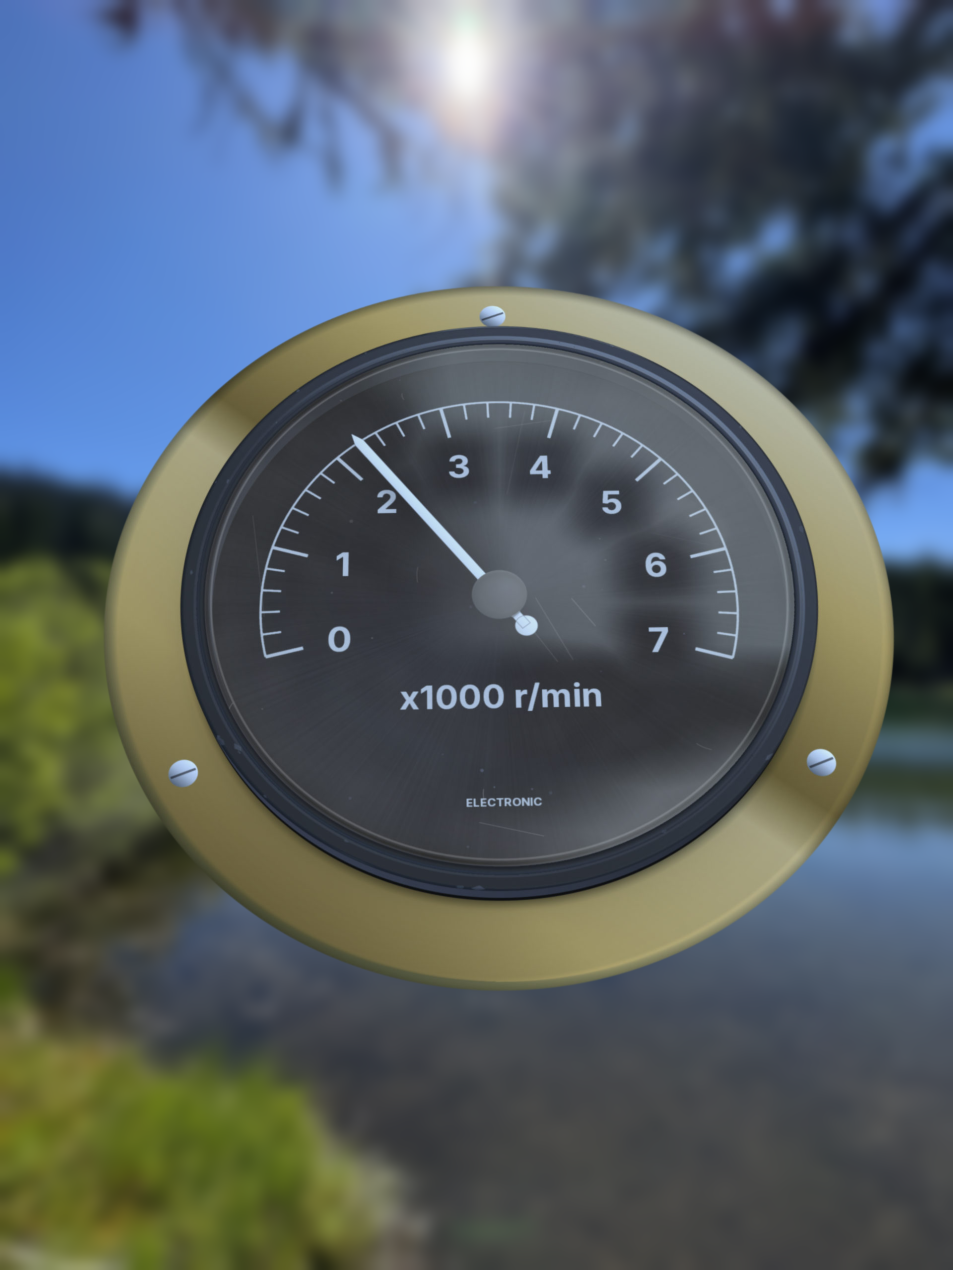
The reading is 2200 rpm
